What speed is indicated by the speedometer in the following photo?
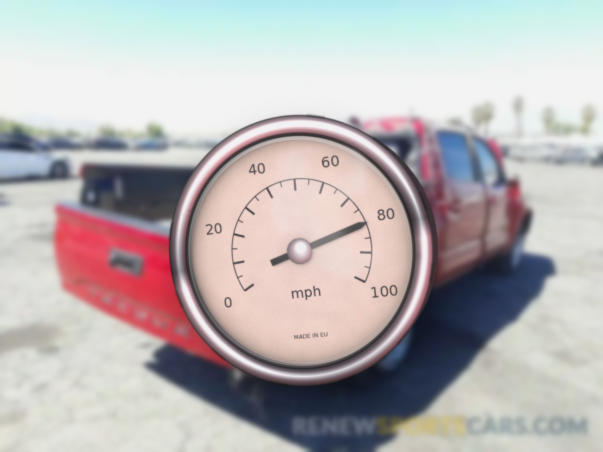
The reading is 80 mph
